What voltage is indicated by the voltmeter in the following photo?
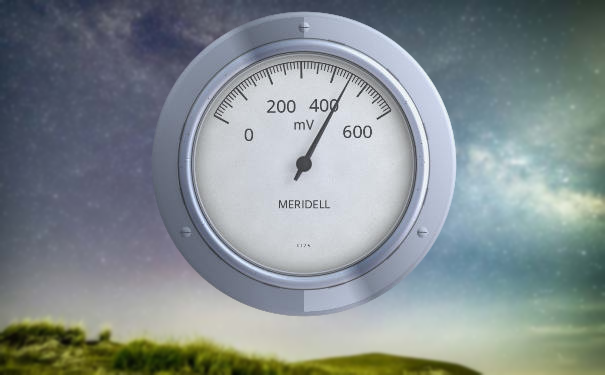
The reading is 450 mV
